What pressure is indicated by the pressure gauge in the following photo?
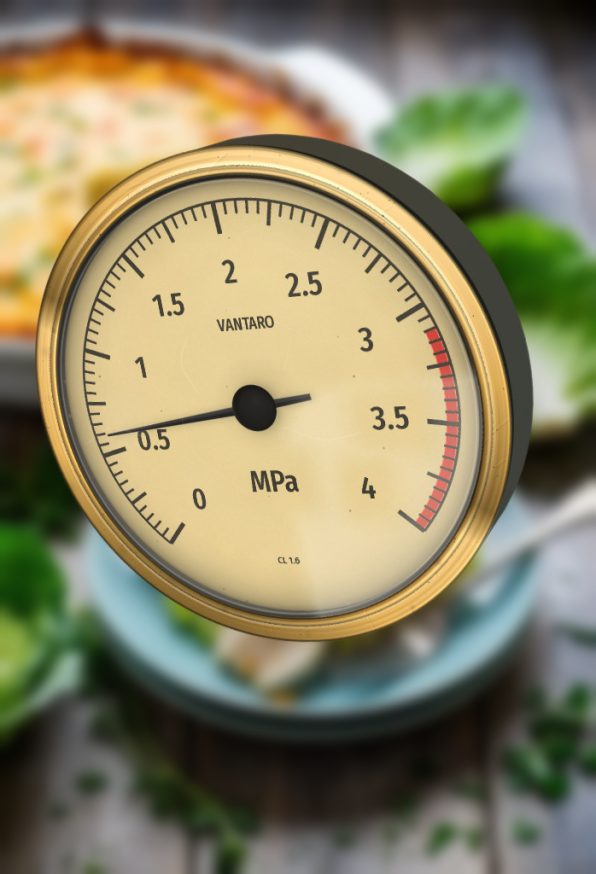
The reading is 0.6 MPa
